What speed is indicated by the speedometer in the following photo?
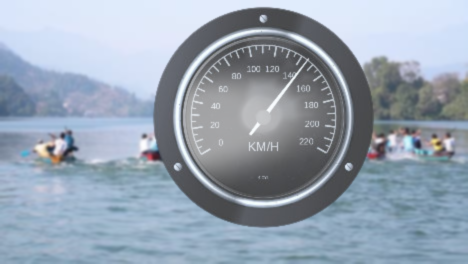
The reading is 145 km/h
